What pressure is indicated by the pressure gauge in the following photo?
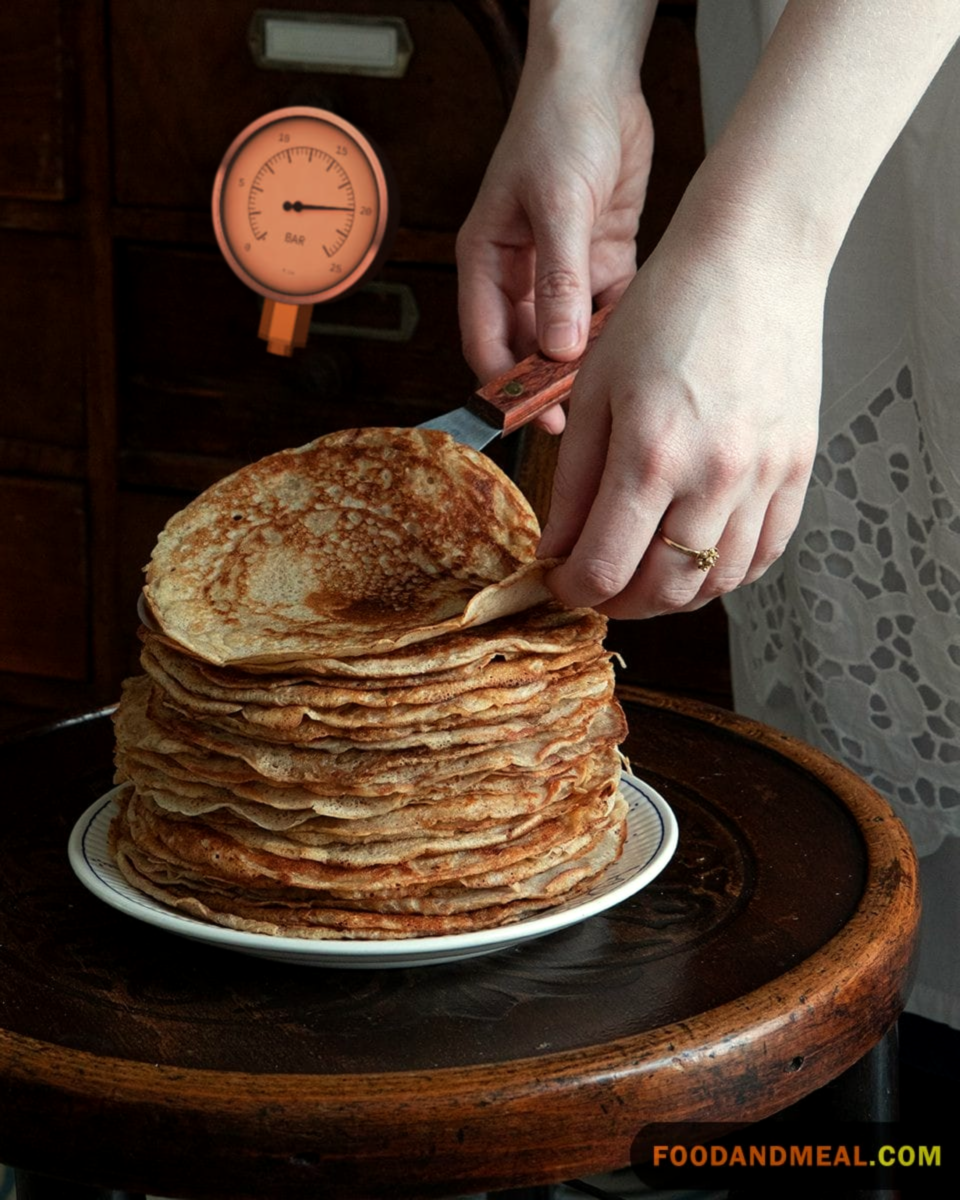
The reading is 20 bar
